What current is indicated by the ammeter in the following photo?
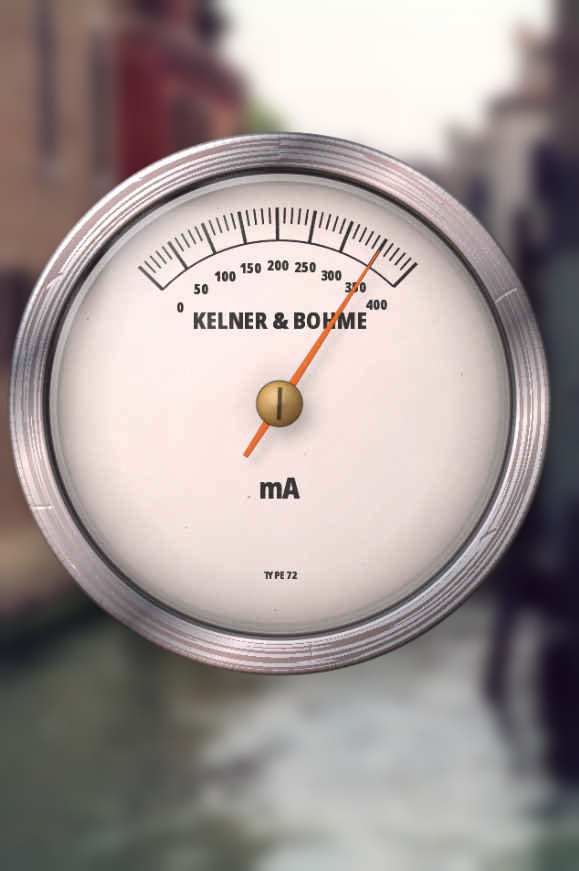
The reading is 350 mA
